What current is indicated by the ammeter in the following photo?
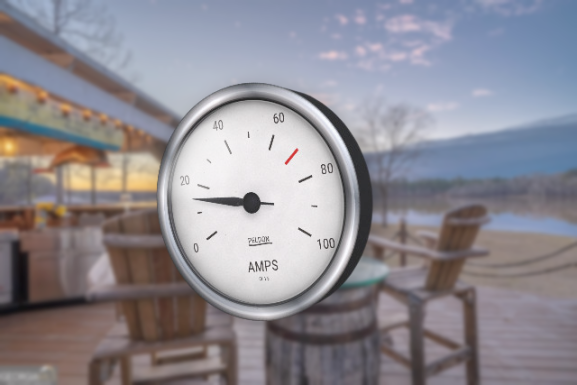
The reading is 15 A
